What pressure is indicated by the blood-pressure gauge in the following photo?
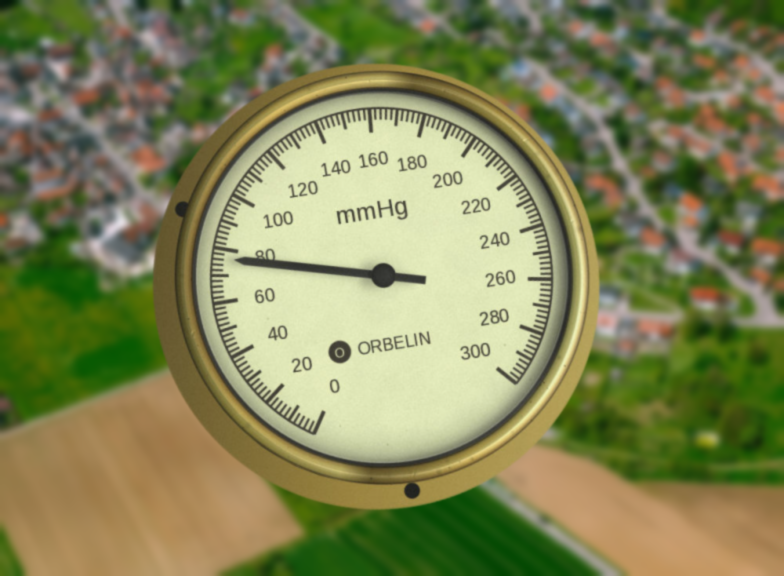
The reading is 76 mmHg
